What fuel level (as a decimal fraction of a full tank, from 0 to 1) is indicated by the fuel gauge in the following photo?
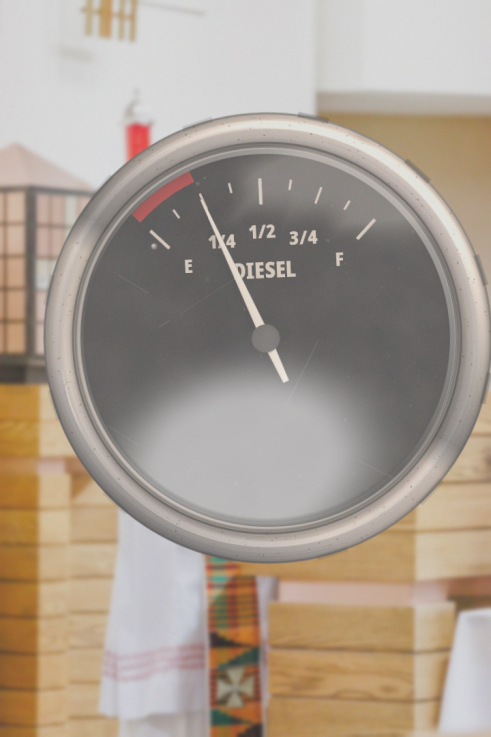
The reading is 0.25
